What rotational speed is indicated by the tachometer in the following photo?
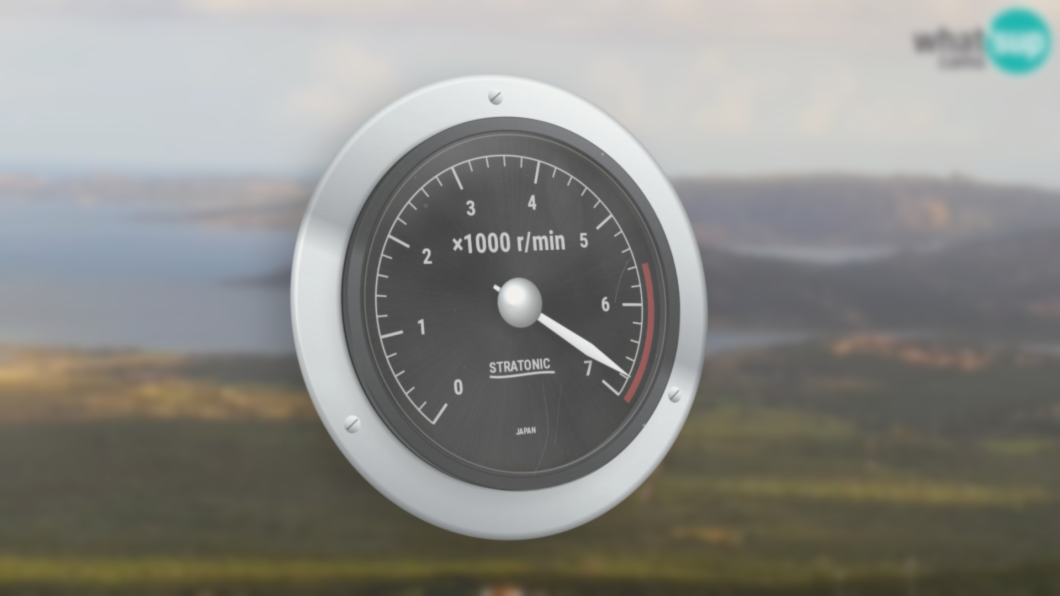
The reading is 6800 rpm
